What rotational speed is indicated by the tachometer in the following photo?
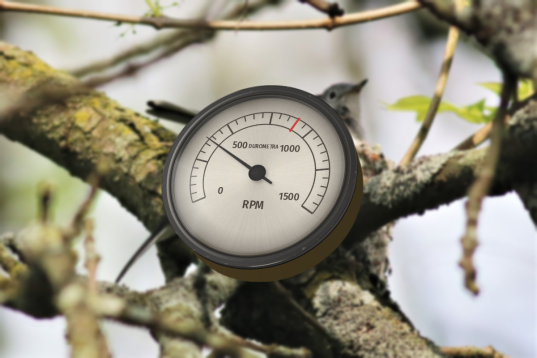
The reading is 375 rpm
